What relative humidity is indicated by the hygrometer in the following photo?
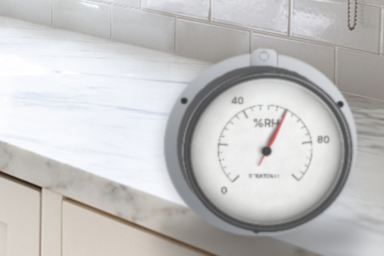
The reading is 60 %
